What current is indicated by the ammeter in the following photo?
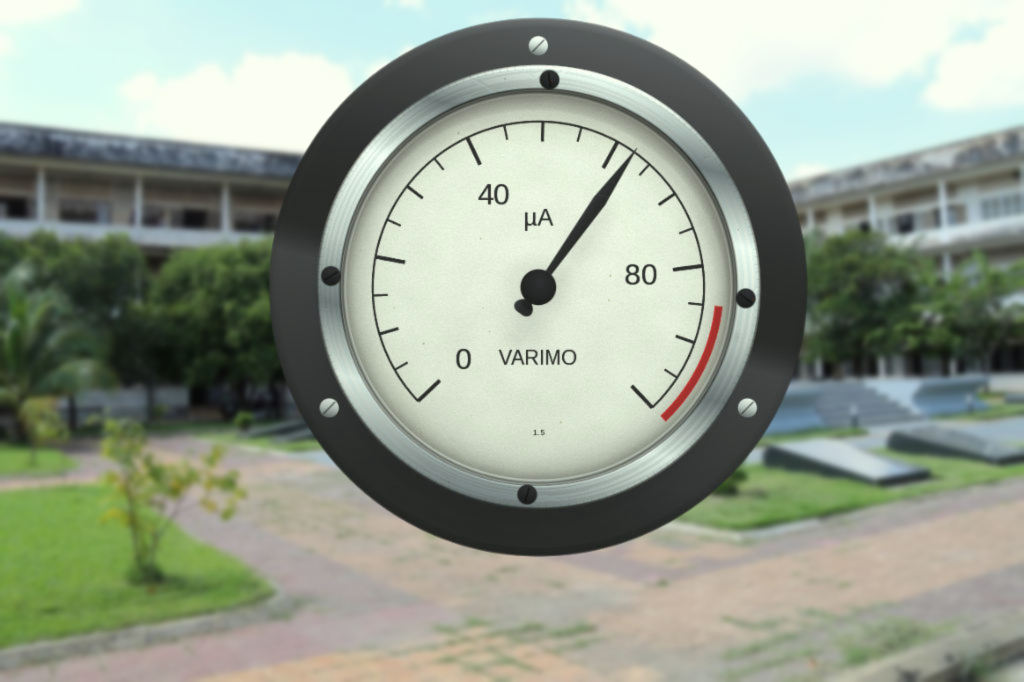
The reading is 62.5 µA
